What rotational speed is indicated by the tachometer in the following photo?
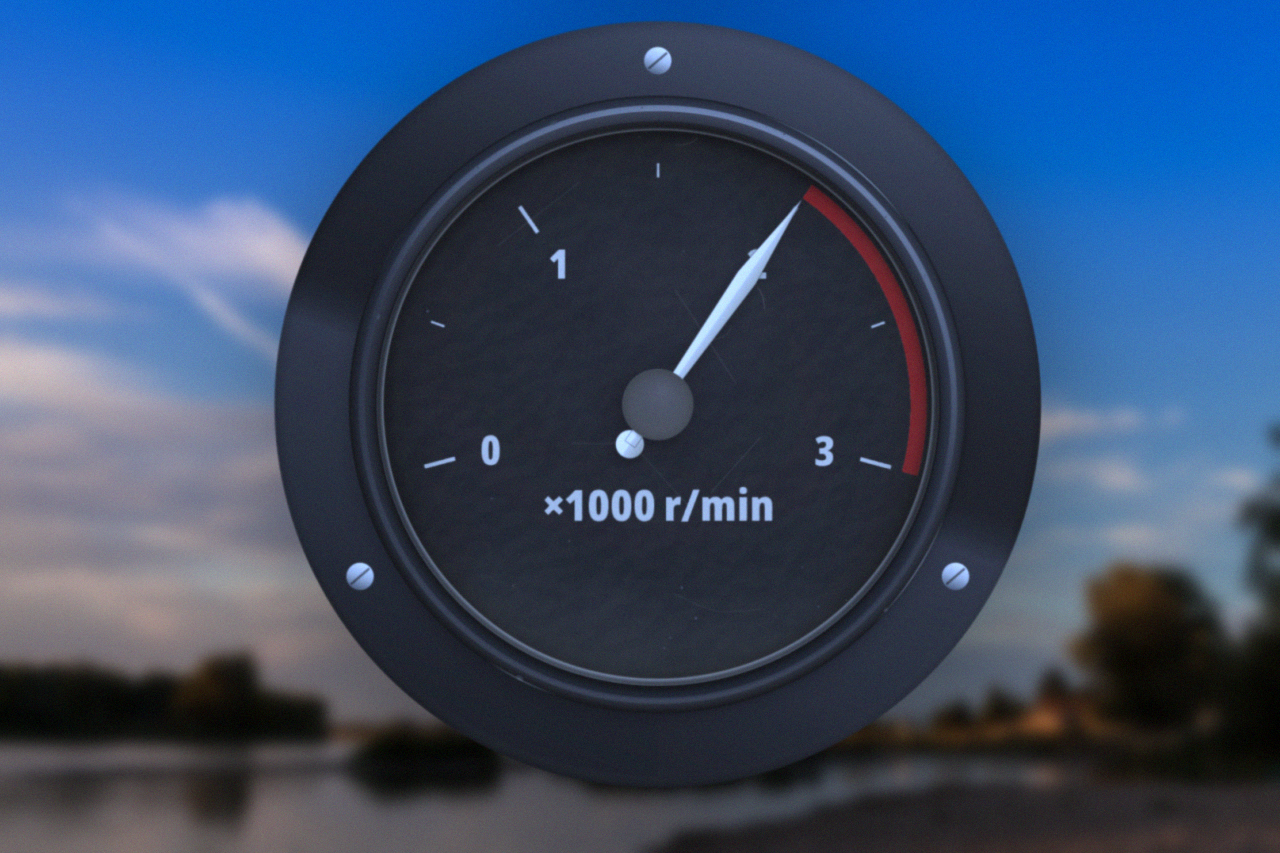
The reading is 2000 rpm
